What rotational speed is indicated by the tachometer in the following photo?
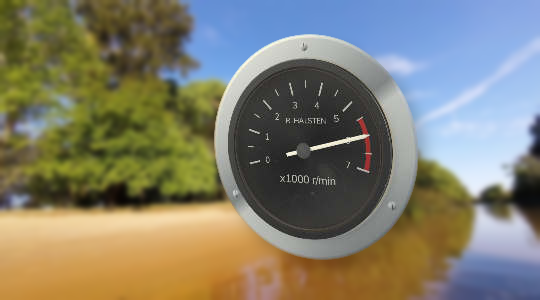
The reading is 6000 rpm
